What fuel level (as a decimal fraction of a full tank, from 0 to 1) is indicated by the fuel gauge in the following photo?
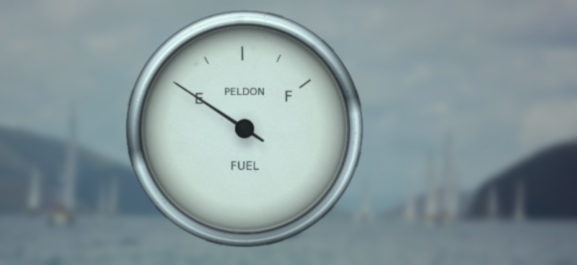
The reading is 0
